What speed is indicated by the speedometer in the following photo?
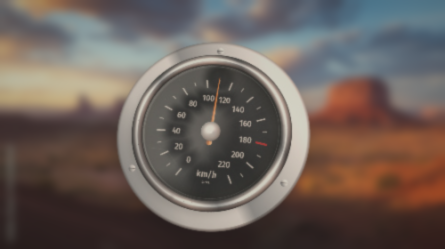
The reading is 110 km/h
